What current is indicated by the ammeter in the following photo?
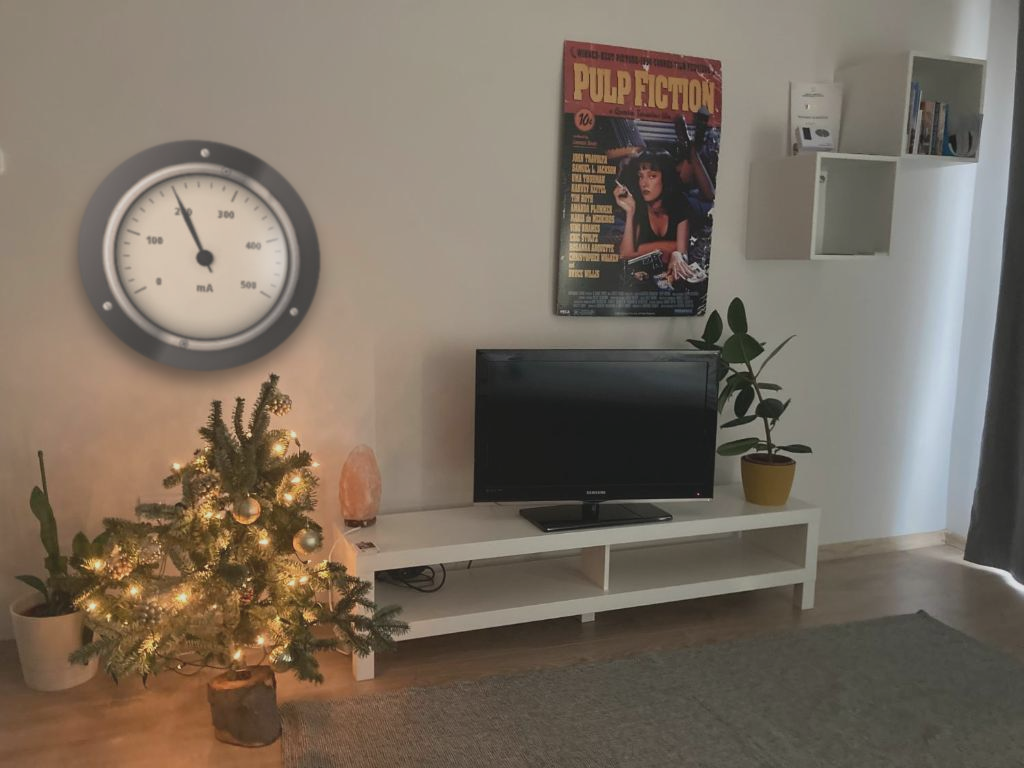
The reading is 200 mA
